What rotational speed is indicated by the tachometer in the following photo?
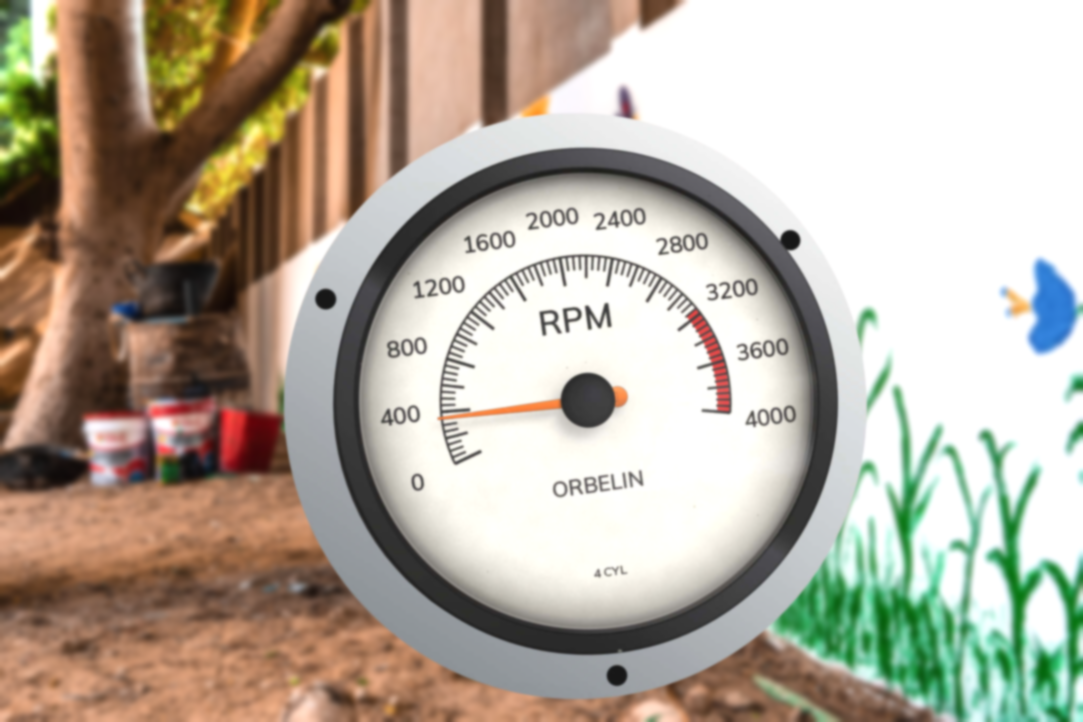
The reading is 350 rpm
